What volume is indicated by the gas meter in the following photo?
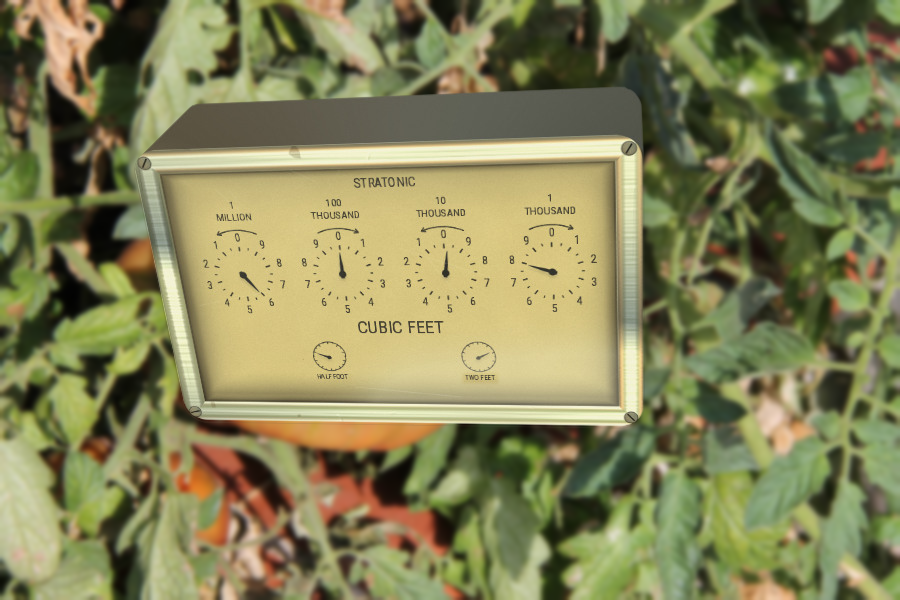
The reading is 599800 ft³
